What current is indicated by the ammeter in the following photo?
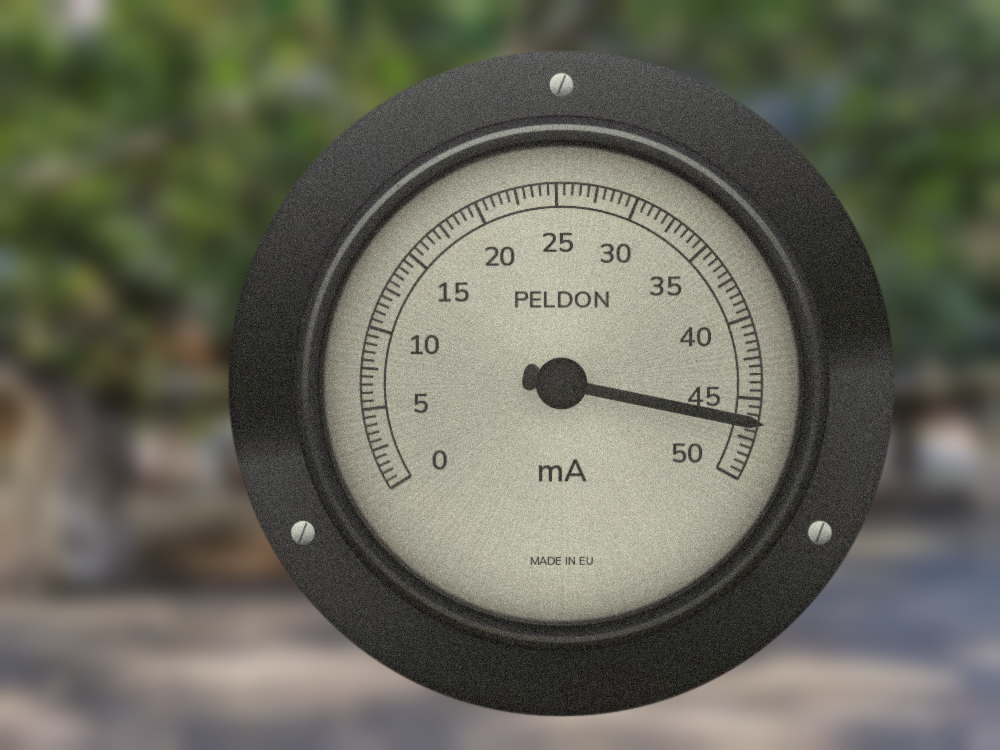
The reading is 46.5 mA
